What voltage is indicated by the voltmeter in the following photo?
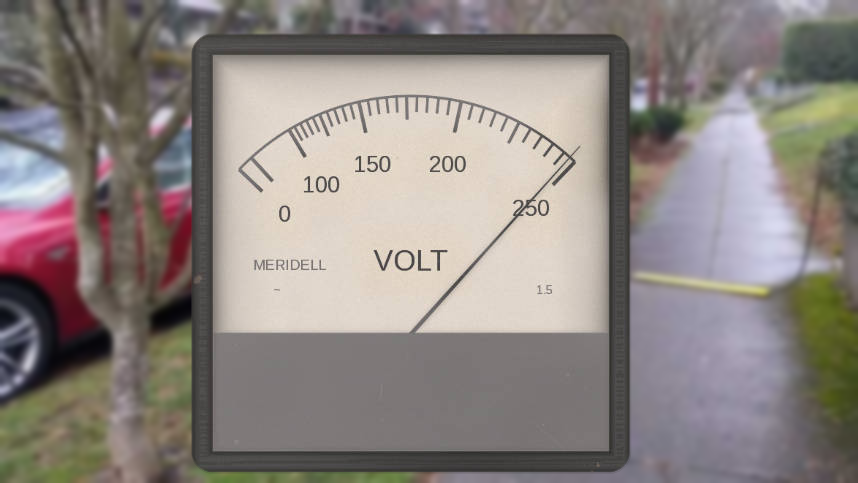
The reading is 247.5 V
